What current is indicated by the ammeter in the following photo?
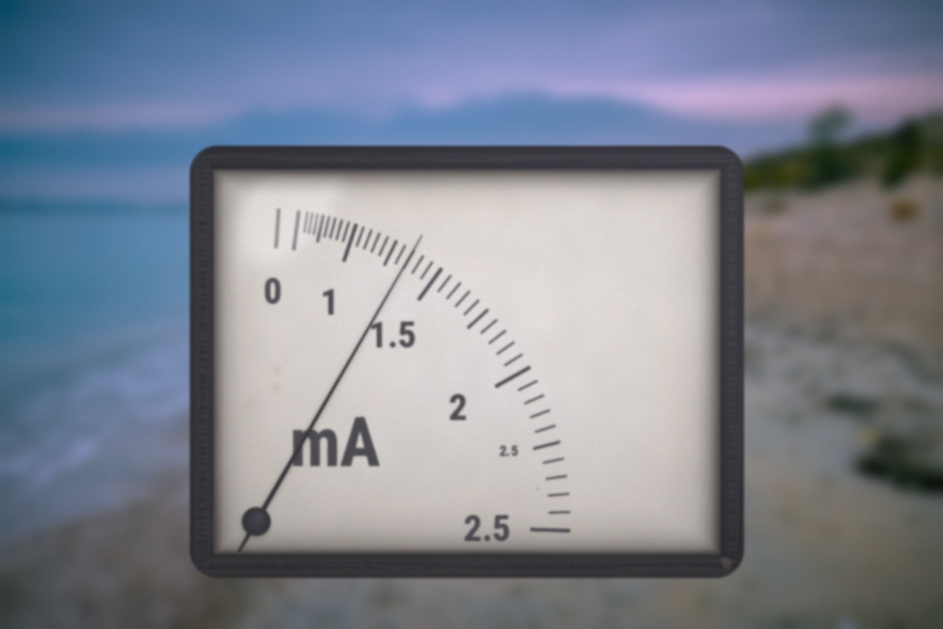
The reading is 1.35 mA
